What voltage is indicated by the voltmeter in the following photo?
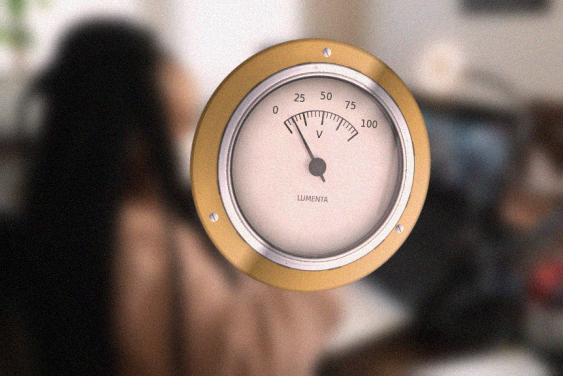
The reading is 10 V
